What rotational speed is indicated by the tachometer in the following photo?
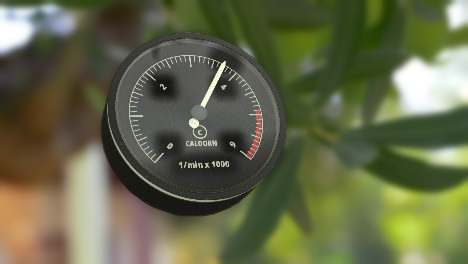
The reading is 3700 rpm
